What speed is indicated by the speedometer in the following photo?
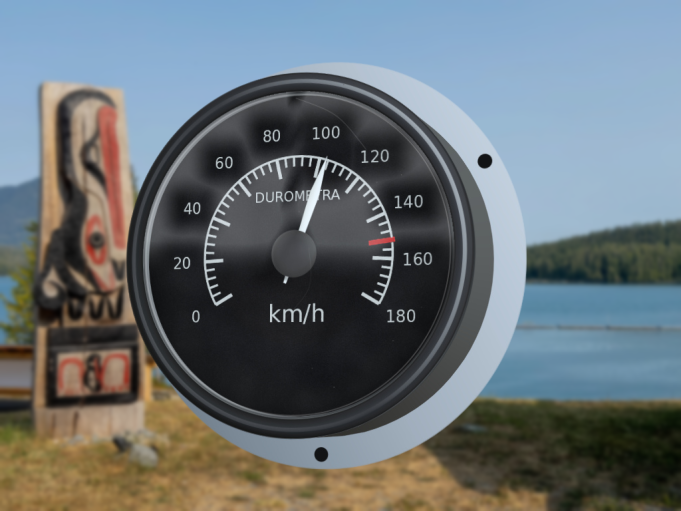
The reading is 104 km/h
